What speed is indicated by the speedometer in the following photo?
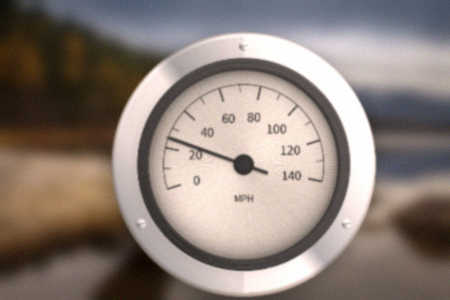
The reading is 25 mph
